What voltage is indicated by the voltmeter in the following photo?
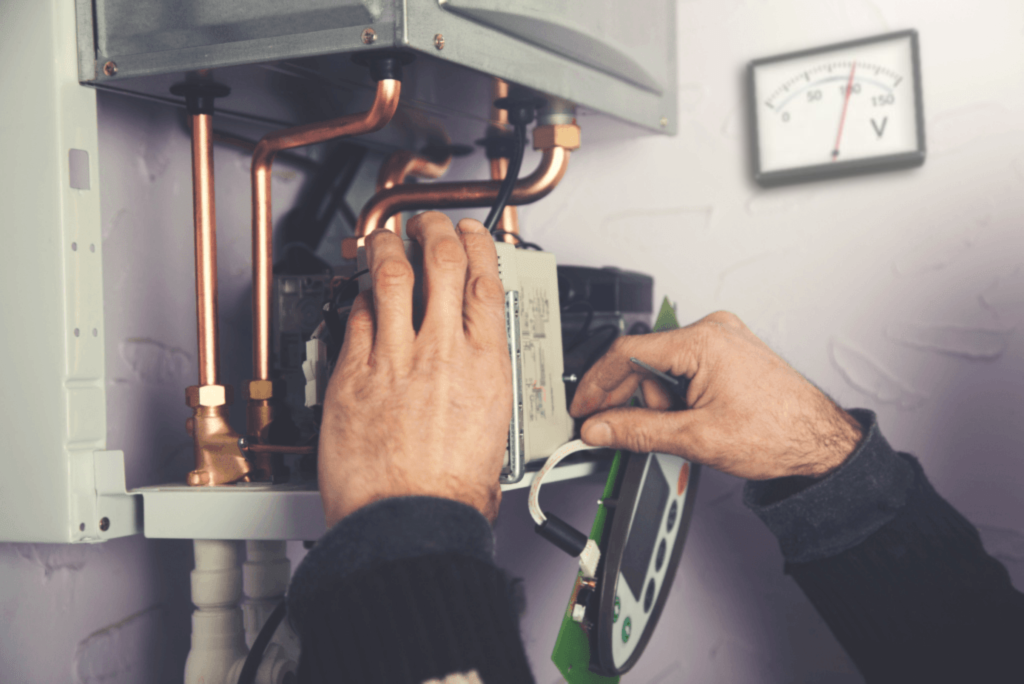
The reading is 100 V
